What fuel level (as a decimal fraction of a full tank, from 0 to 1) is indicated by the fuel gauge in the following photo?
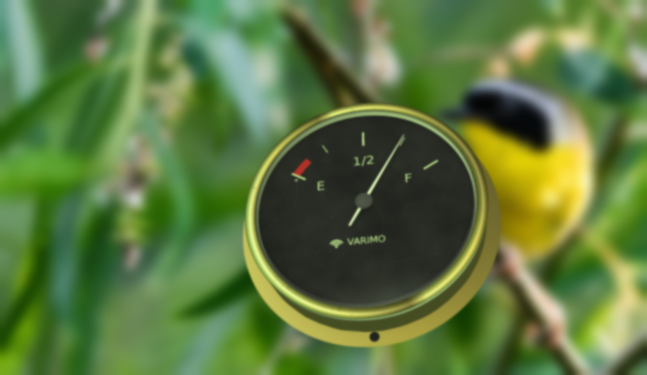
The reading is 0.75
